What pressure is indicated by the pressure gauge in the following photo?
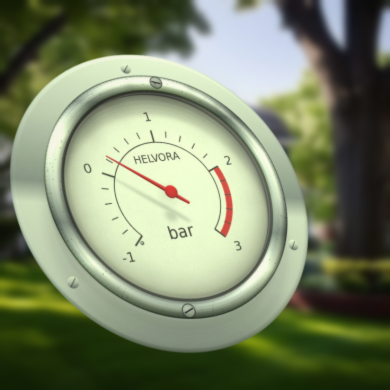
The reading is 0.2 bar
